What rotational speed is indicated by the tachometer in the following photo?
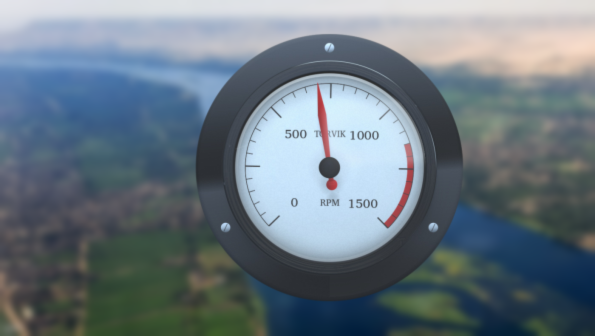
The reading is 700 rpm
